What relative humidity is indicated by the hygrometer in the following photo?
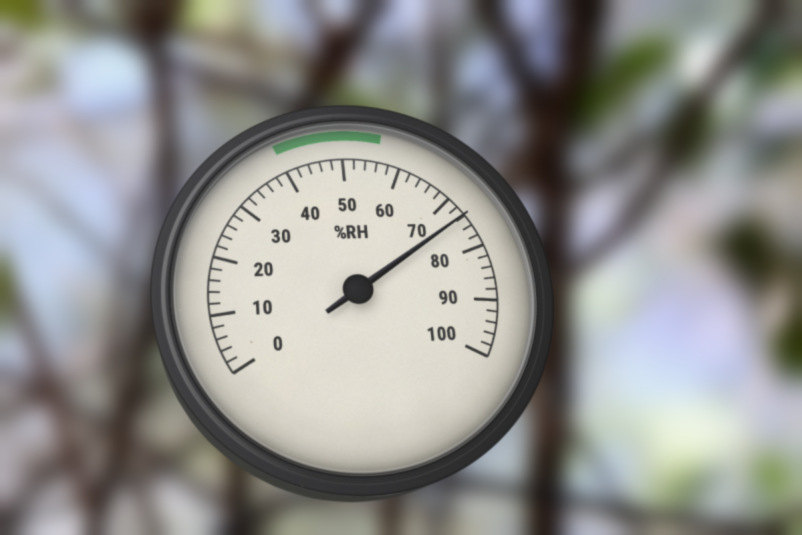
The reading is 74 %
